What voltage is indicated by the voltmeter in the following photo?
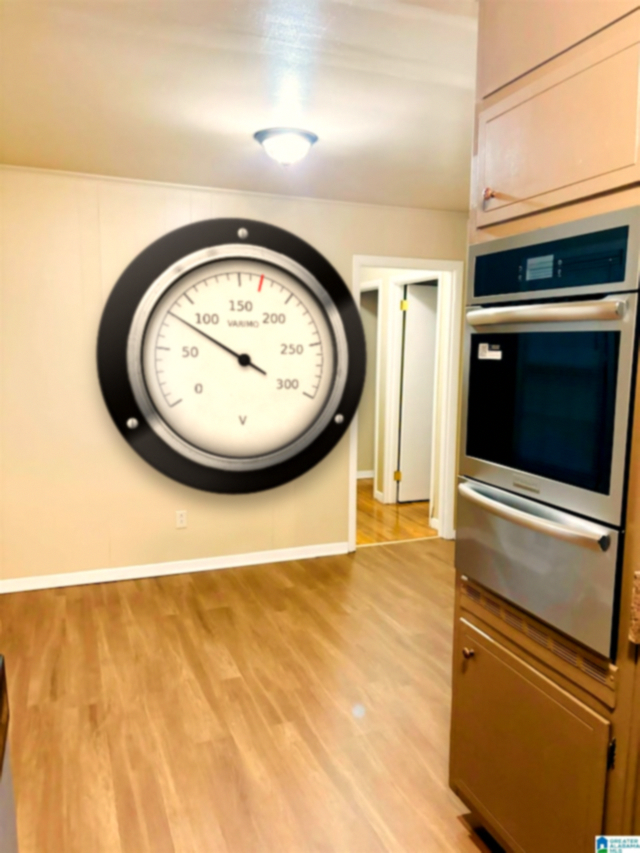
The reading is 80 V
